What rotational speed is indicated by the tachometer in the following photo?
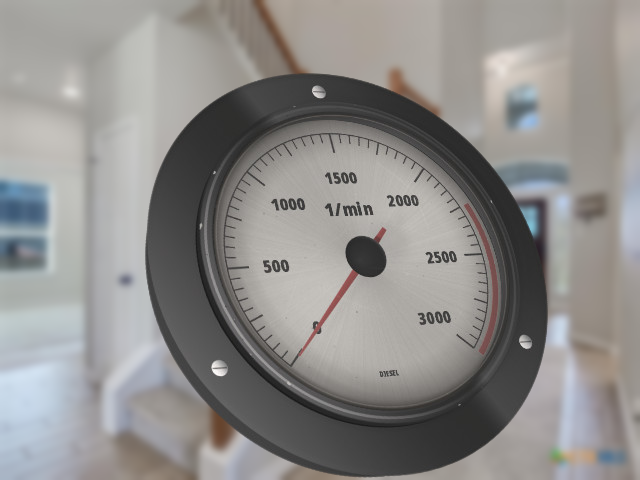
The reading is 0 rpm
